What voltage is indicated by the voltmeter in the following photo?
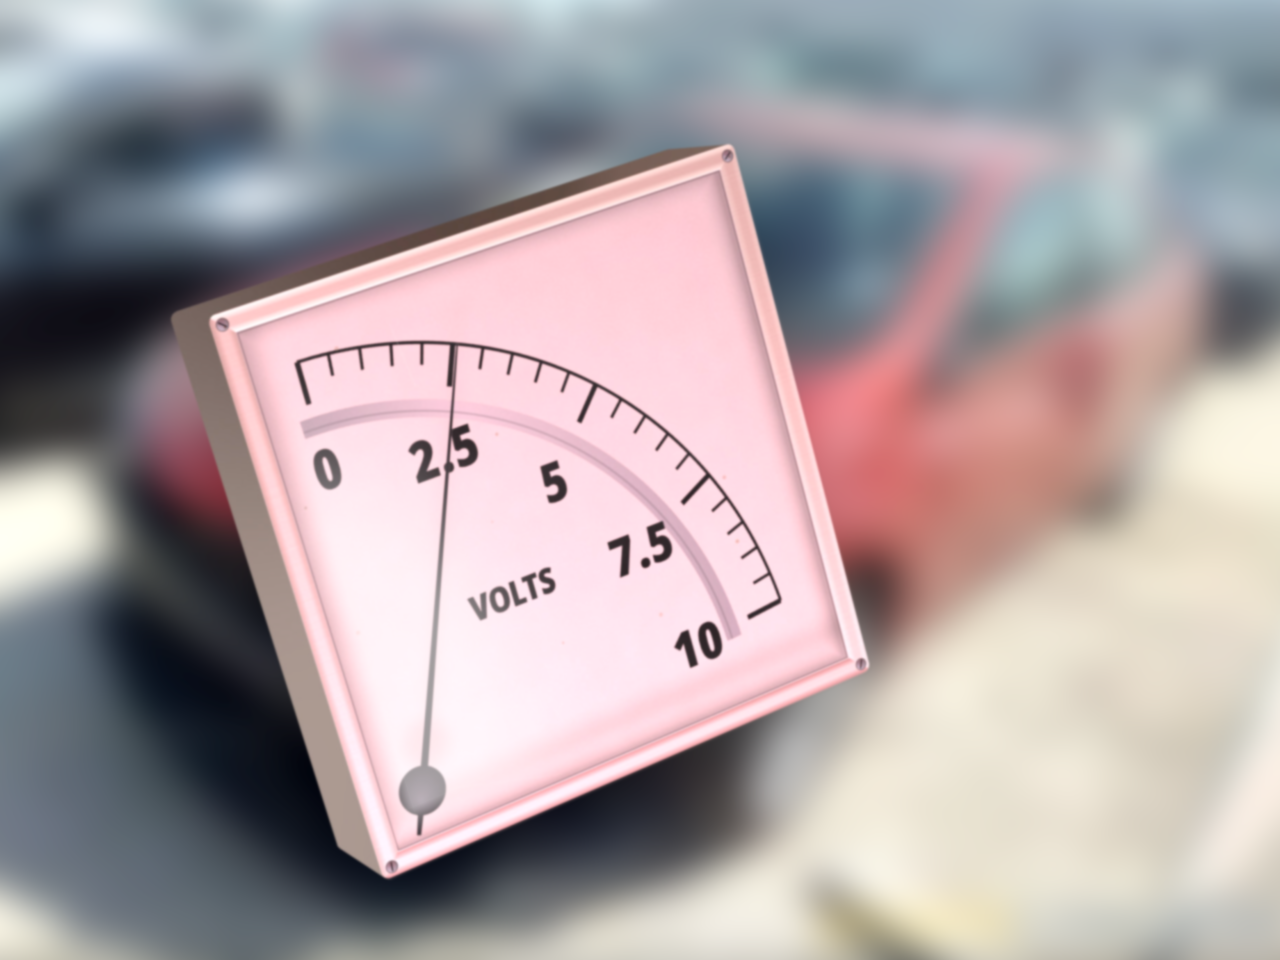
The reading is 2.5 V
